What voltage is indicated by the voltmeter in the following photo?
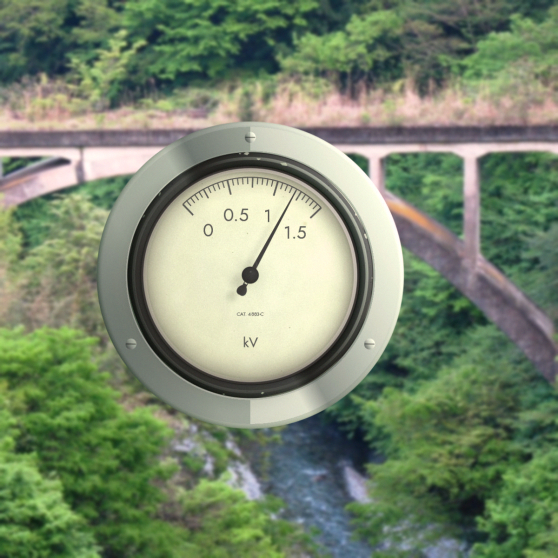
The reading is 1.2 kV
